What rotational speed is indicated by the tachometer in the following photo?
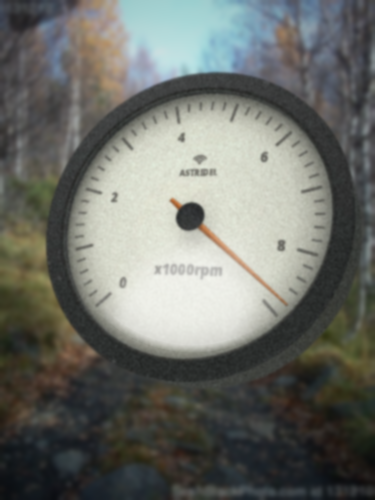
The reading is 8800 rpm
